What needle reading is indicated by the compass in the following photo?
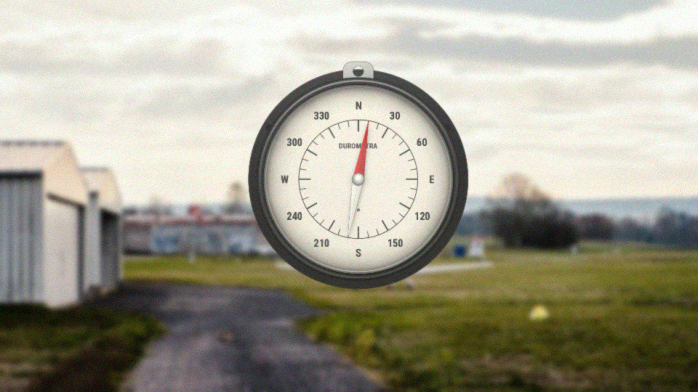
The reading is 10 °
